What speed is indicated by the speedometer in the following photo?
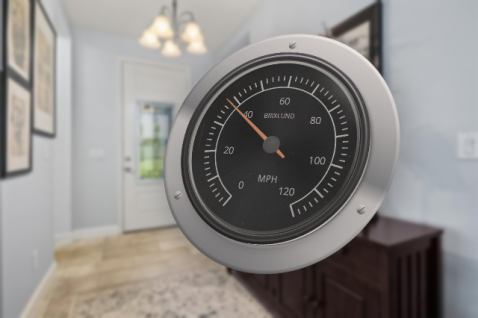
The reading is 38 mph
